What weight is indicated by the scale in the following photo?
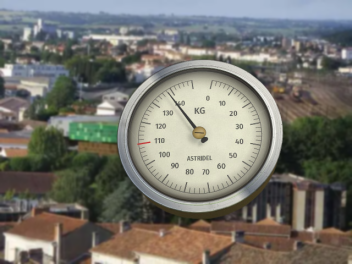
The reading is 138 kg
